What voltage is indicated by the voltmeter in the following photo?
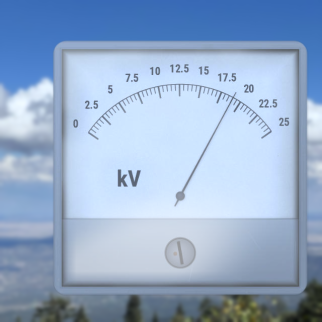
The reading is 19 kV
